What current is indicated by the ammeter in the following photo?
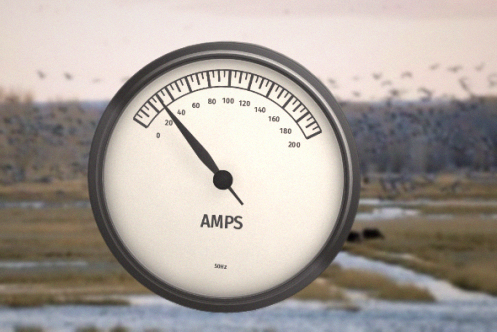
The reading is 30 A
